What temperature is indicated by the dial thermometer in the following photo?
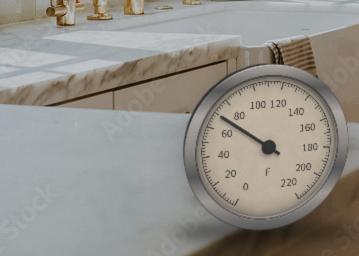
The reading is 70 °F
